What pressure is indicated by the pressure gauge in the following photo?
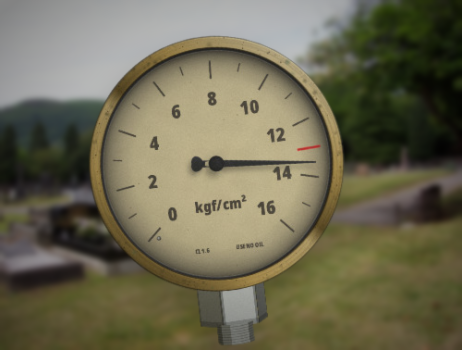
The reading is 13.5 kg/cm²
